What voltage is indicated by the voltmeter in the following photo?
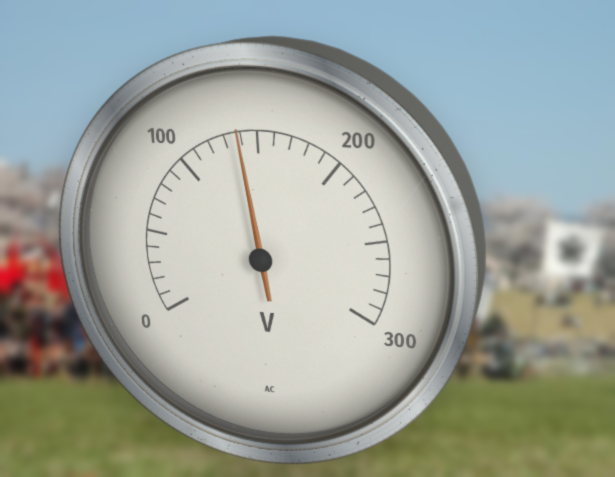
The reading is 140 V
